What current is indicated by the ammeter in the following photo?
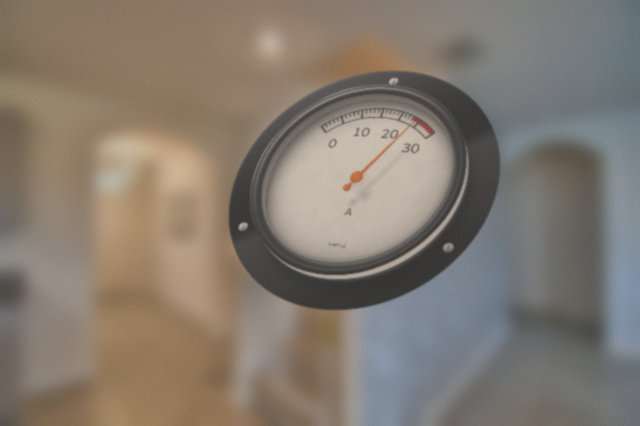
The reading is 25 A
